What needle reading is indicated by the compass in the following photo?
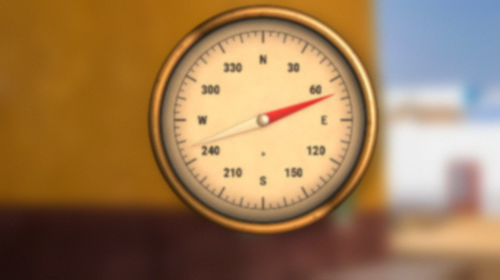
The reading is 70 °
